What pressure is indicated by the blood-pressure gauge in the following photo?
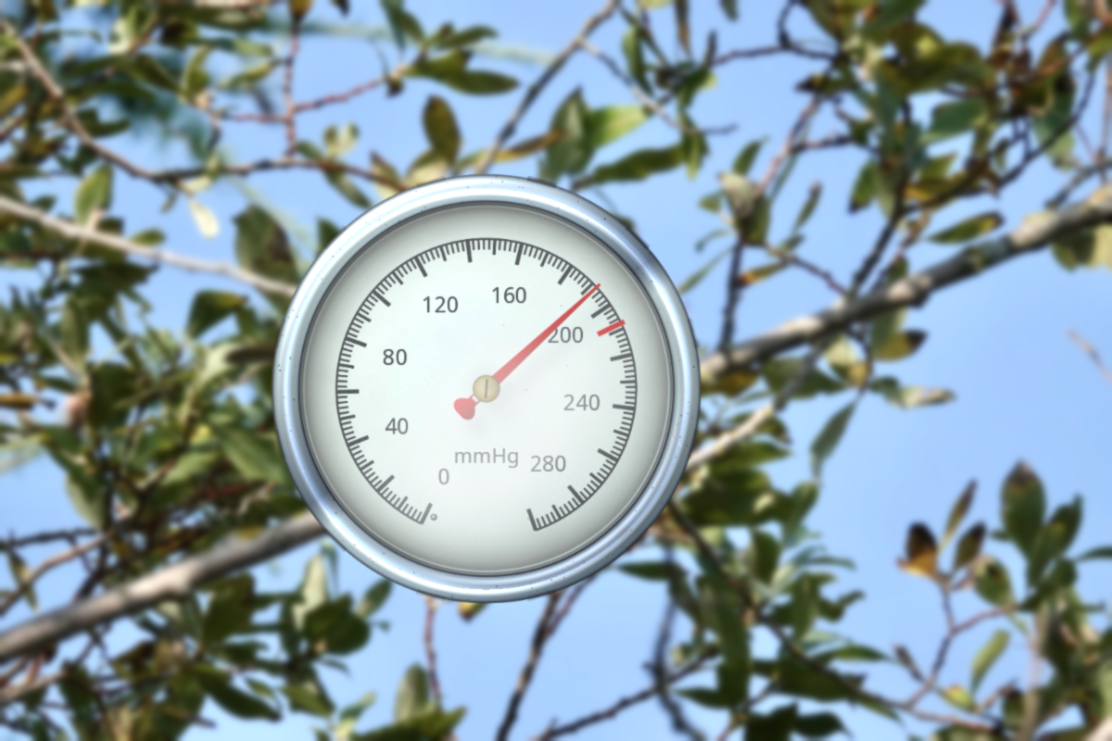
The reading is 192 mmHg
